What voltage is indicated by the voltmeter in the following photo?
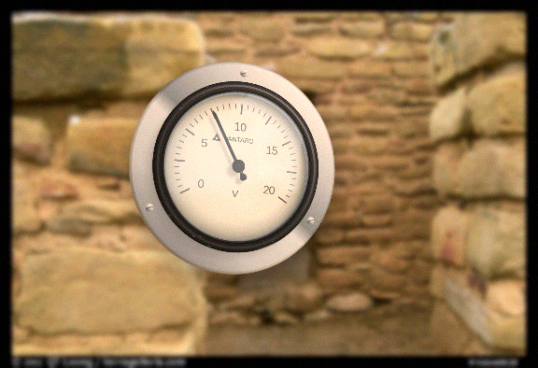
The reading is 7.5 V
